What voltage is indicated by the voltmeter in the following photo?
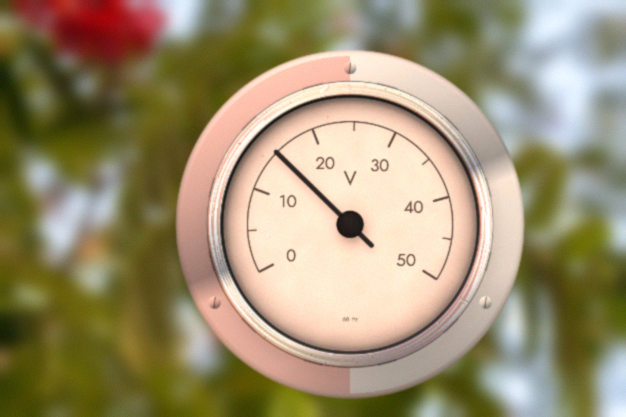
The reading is 15 V
